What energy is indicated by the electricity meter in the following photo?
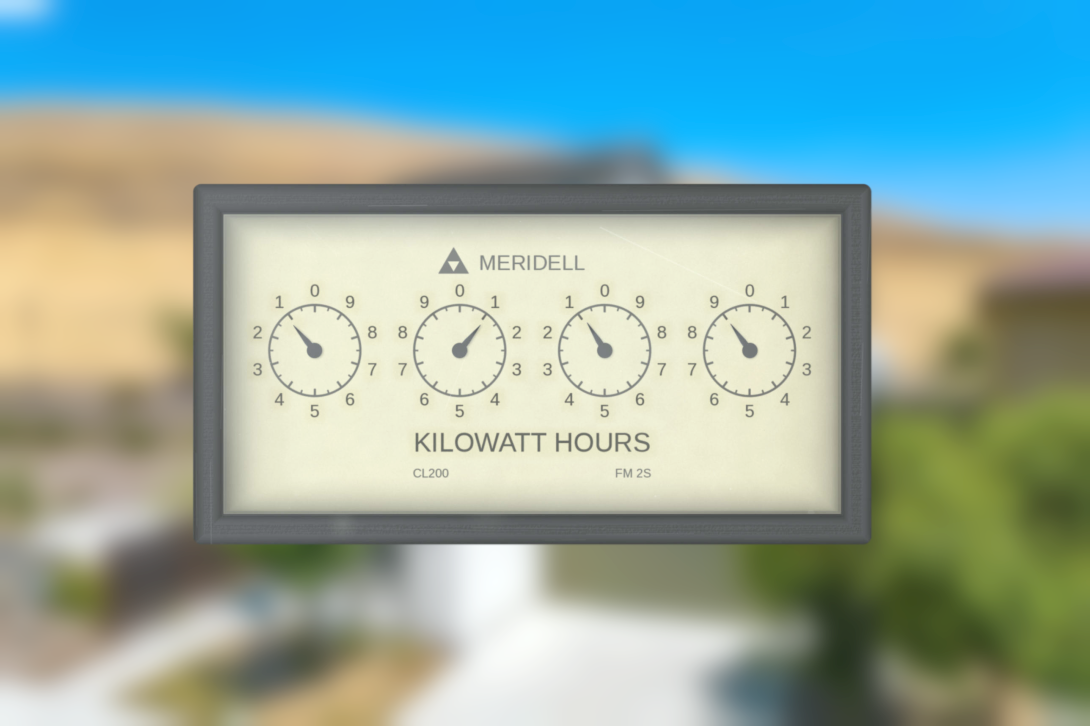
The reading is 1109 kWh
